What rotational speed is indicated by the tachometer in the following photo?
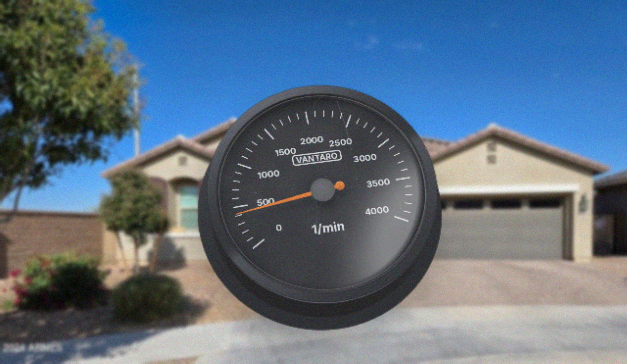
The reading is 400 rpm
